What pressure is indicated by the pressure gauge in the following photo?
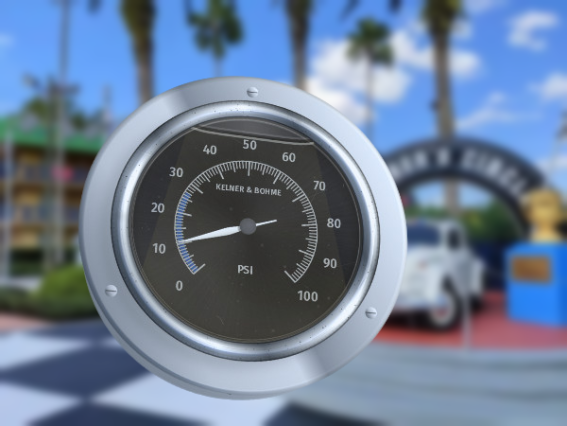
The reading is 10 psi
